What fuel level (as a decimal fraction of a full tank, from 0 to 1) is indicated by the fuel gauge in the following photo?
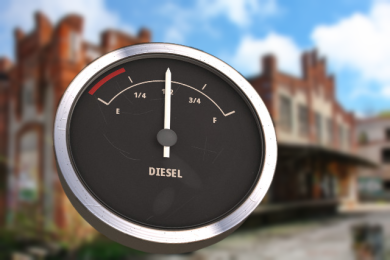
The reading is 0.5
